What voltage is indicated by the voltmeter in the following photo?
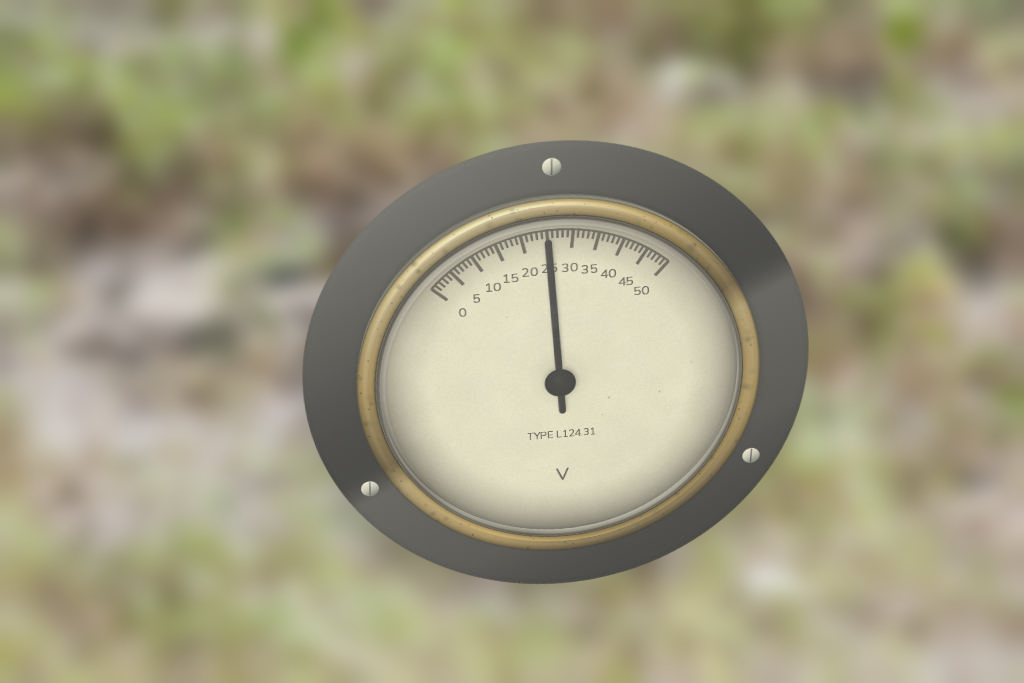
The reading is 25 V
